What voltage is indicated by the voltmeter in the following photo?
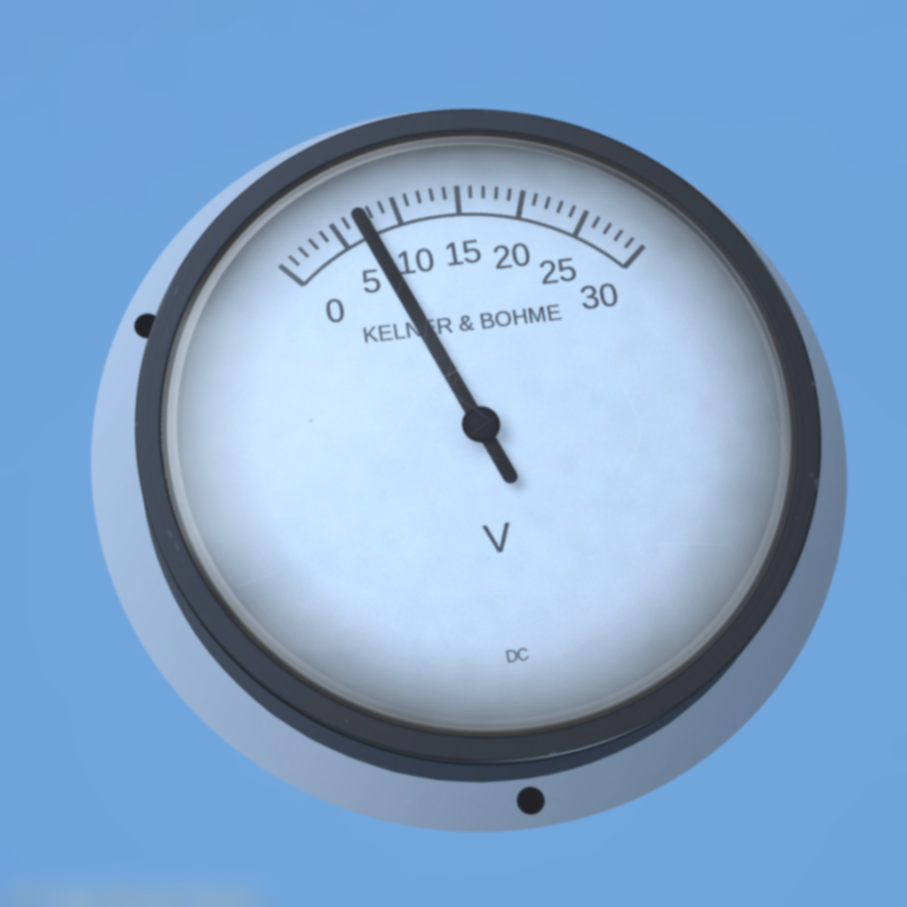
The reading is 7 V
